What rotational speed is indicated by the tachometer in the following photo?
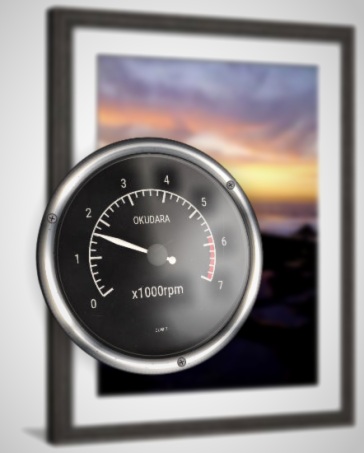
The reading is 1600 rpm
